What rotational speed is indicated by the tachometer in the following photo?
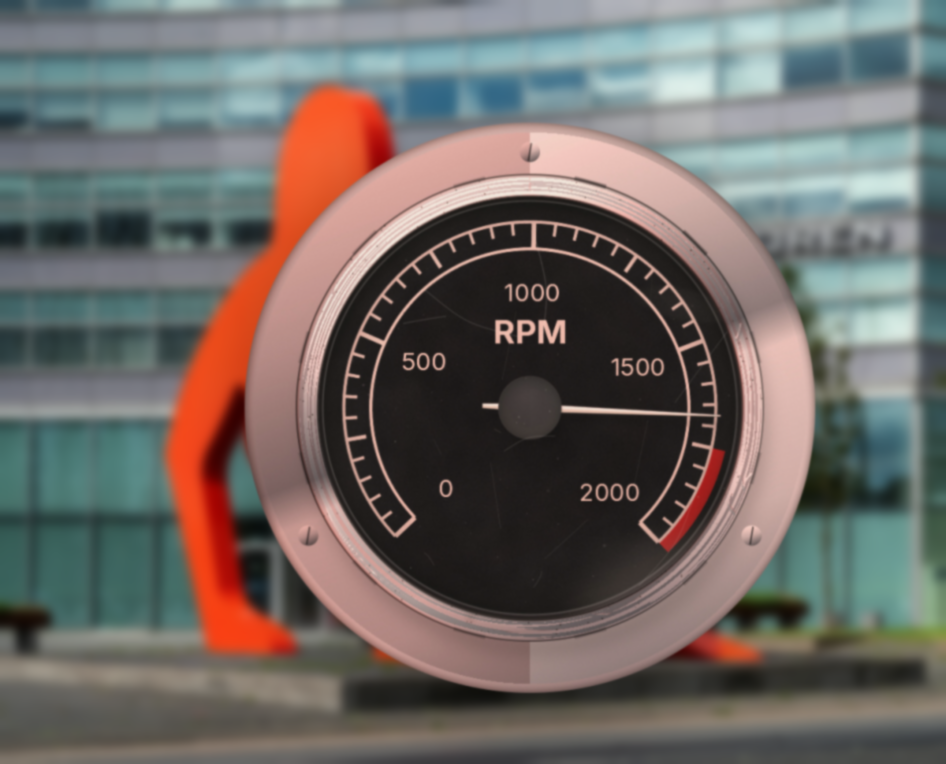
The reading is 1675 rpm
